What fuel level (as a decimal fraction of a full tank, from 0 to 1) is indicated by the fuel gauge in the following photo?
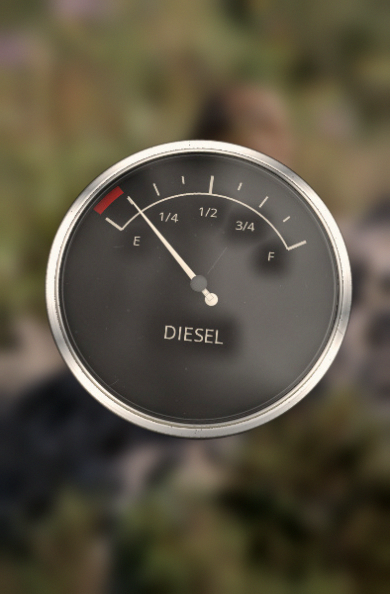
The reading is 0.125
